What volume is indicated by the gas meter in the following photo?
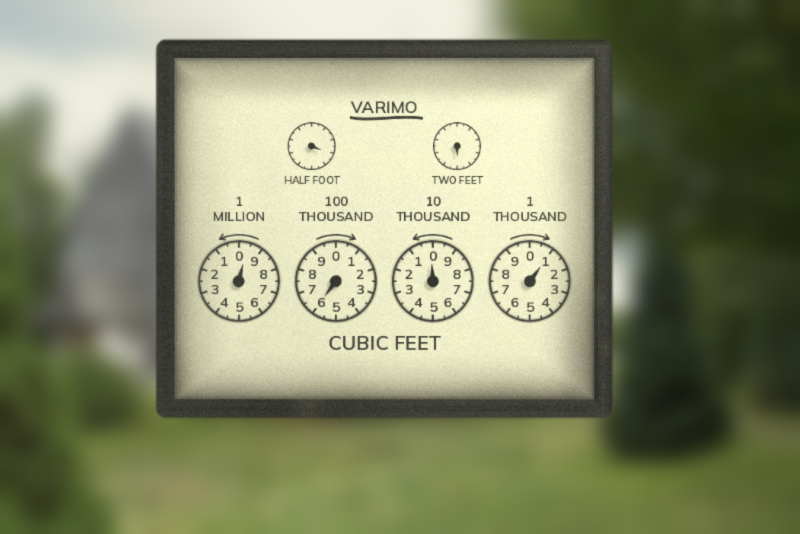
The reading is 960100 ft³
